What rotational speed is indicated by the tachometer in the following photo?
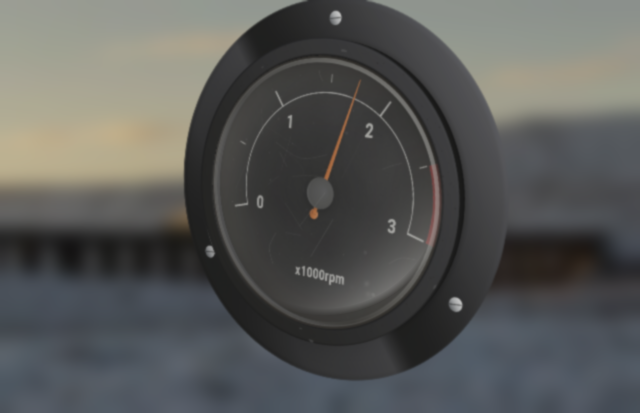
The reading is 1750 rpm
